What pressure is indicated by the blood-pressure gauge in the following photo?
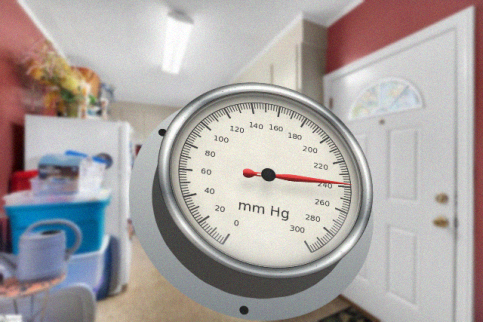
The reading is 240 mmHg
